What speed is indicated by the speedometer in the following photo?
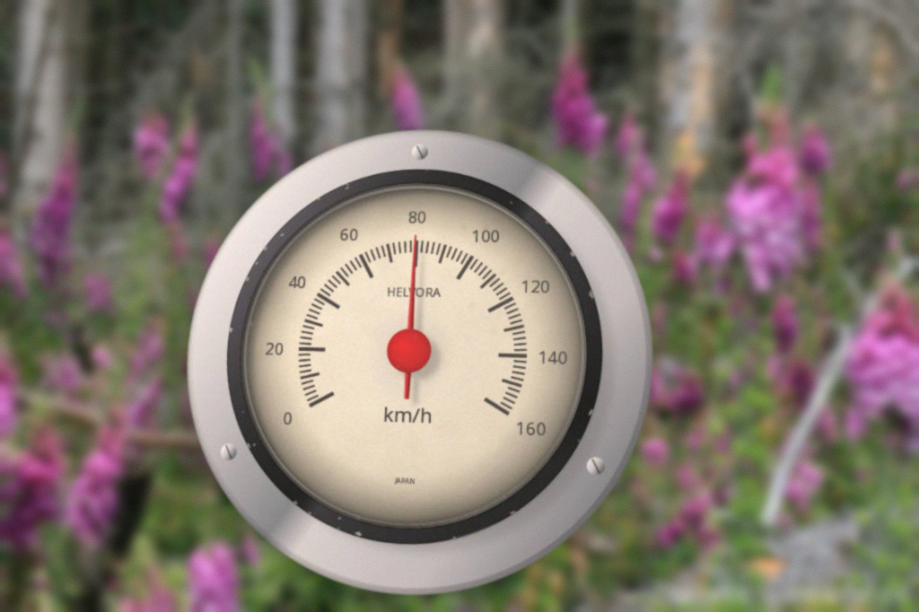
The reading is 80 km/h
